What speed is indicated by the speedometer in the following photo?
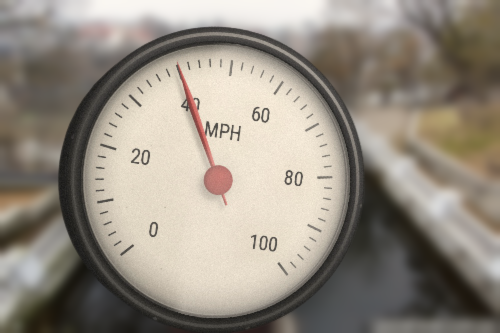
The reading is 40 mph
